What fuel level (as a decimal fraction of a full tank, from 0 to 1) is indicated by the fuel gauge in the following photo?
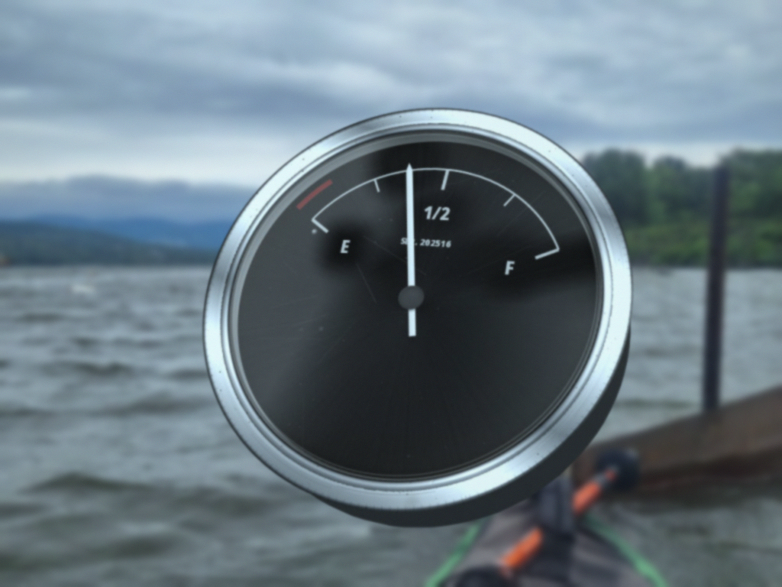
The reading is 0.375
